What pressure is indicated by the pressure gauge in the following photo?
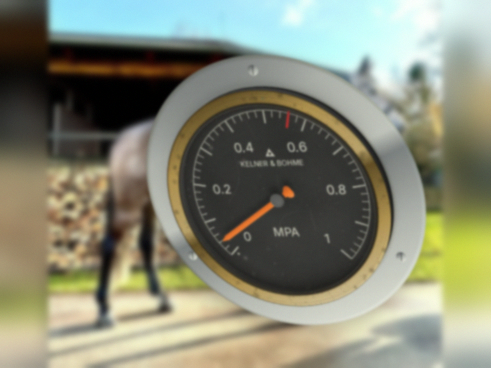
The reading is 0.04 MPa
